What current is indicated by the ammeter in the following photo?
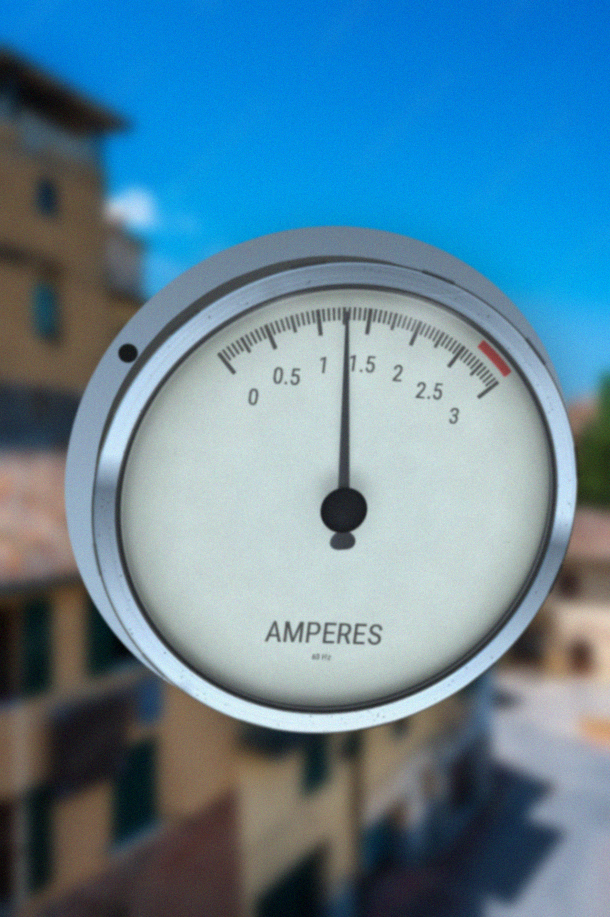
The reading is 1.25 A
